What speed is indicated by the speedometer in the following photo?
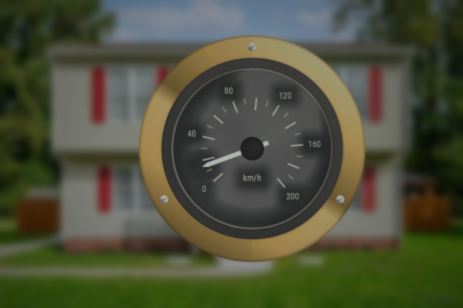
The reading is 15 km/h
